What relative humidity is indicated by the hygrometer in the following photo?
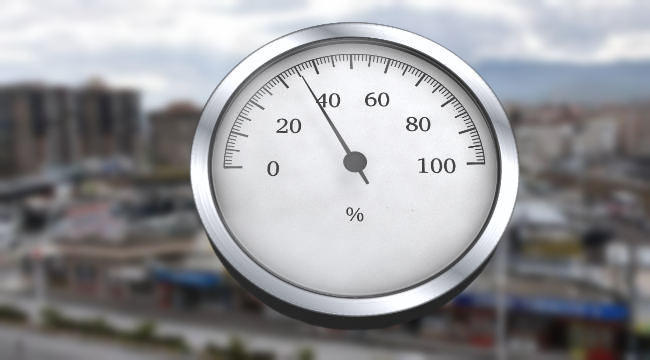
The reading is 35 %
